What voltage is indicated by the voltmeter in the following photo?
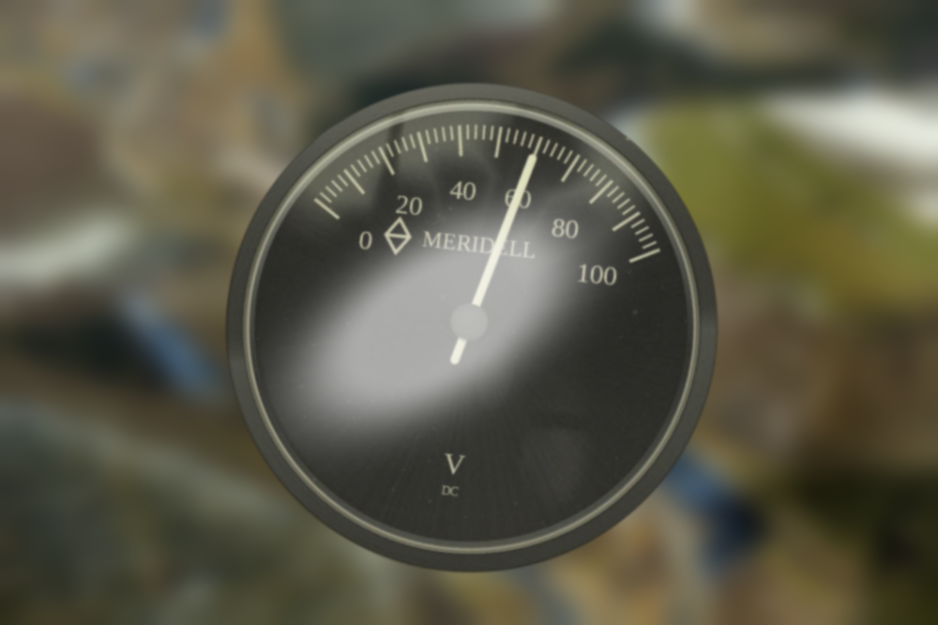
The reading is 60 V
